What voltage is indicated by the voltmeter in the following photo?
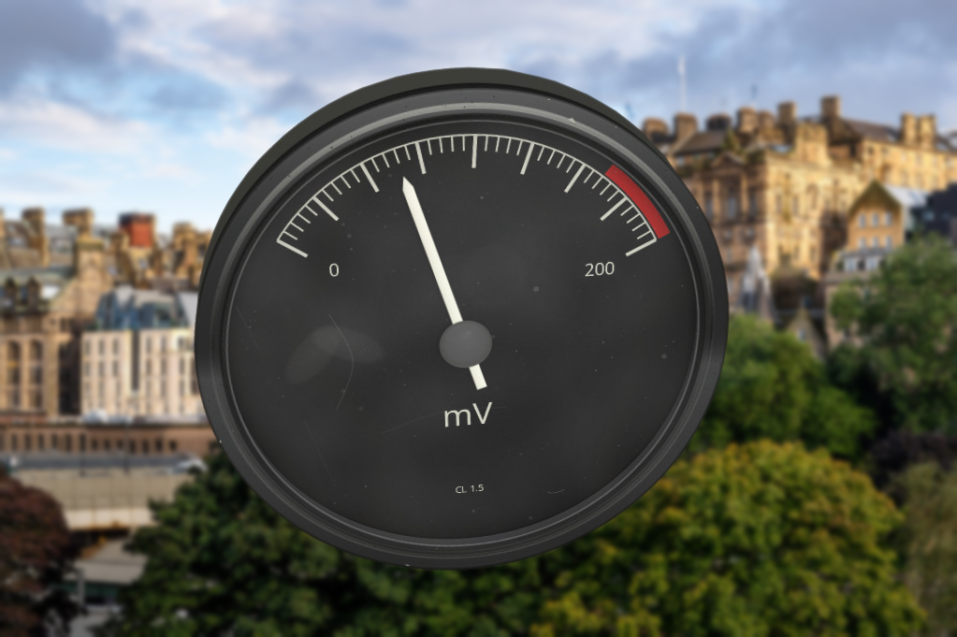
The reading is 65 mV
